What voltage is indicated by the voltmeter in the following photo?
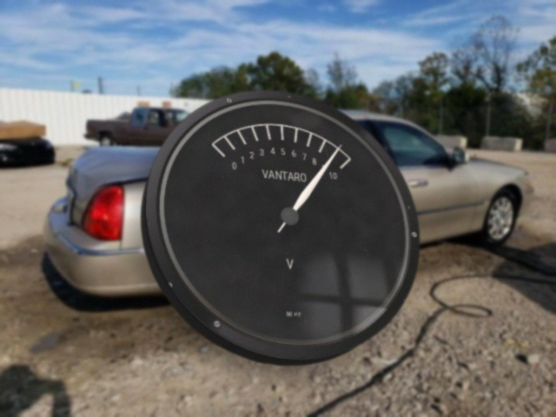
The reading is 9 V
